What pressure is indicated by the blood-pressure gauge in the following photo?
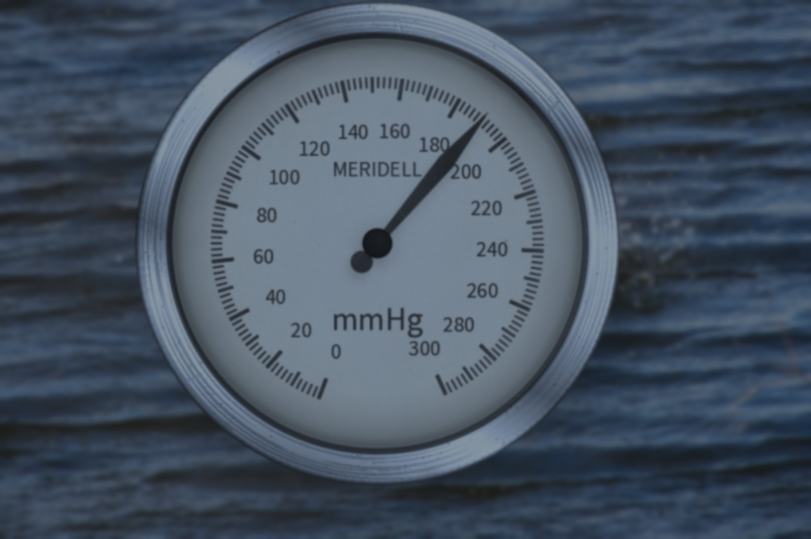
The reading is 190 mmHg
